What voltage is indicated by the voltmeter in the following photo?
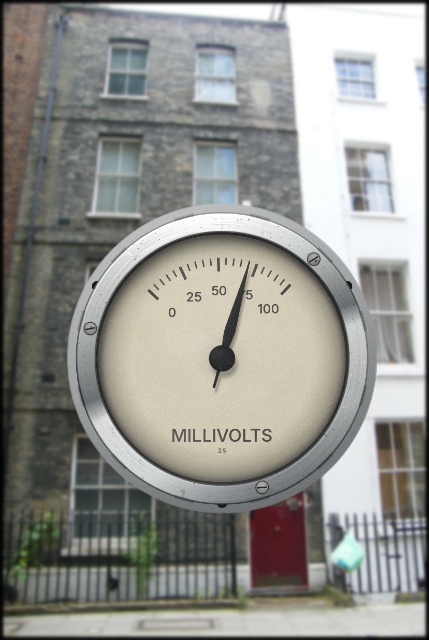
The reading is 70 mV
